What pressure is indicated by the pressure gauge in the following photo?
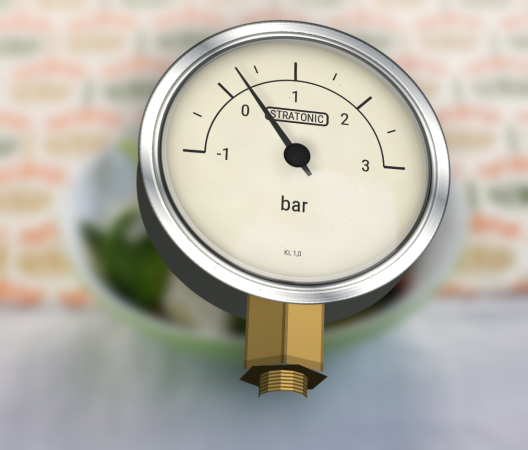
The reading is 0.25 bar
